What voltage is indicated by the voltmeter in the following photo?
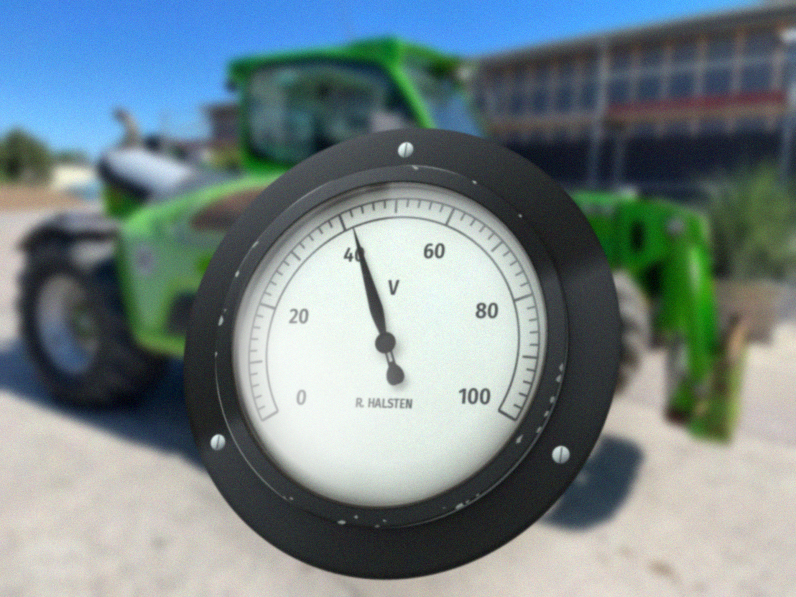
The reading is 42 V
